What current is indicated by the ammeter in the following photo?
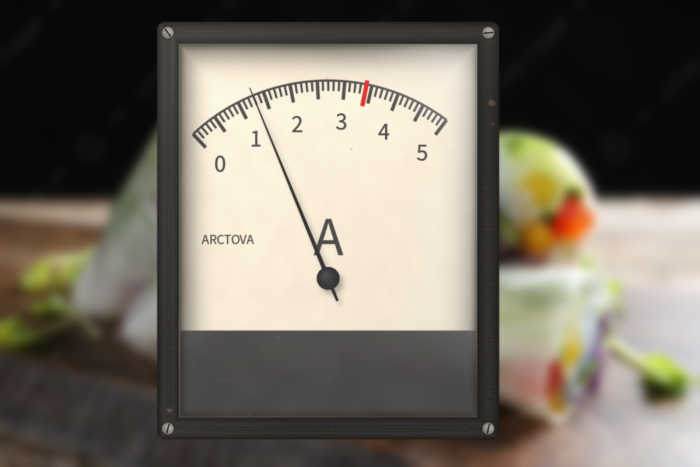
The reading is 1.3 A
